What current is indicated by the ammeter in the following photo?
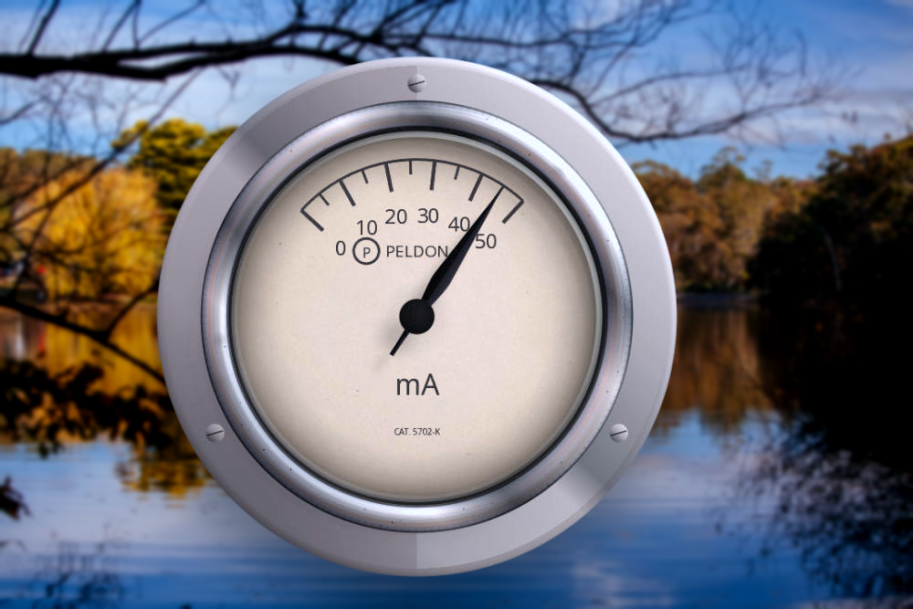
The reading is 45 mA
